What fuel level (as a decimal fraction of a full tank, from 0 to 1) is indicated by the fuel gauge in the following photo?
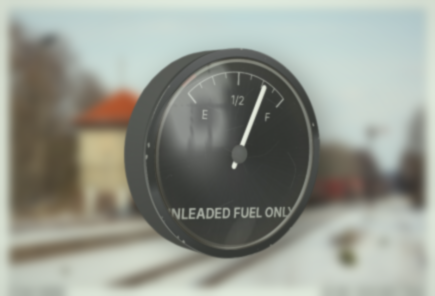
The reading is 0.75
